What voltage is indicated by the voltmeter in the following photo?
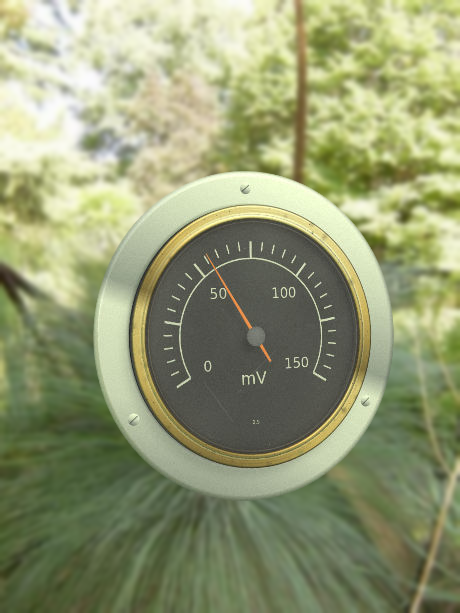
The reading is 55 mV
